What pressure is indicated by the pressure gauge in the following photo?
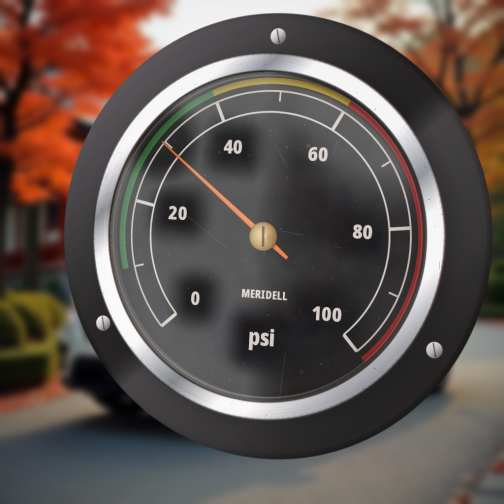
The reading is 30 psi
